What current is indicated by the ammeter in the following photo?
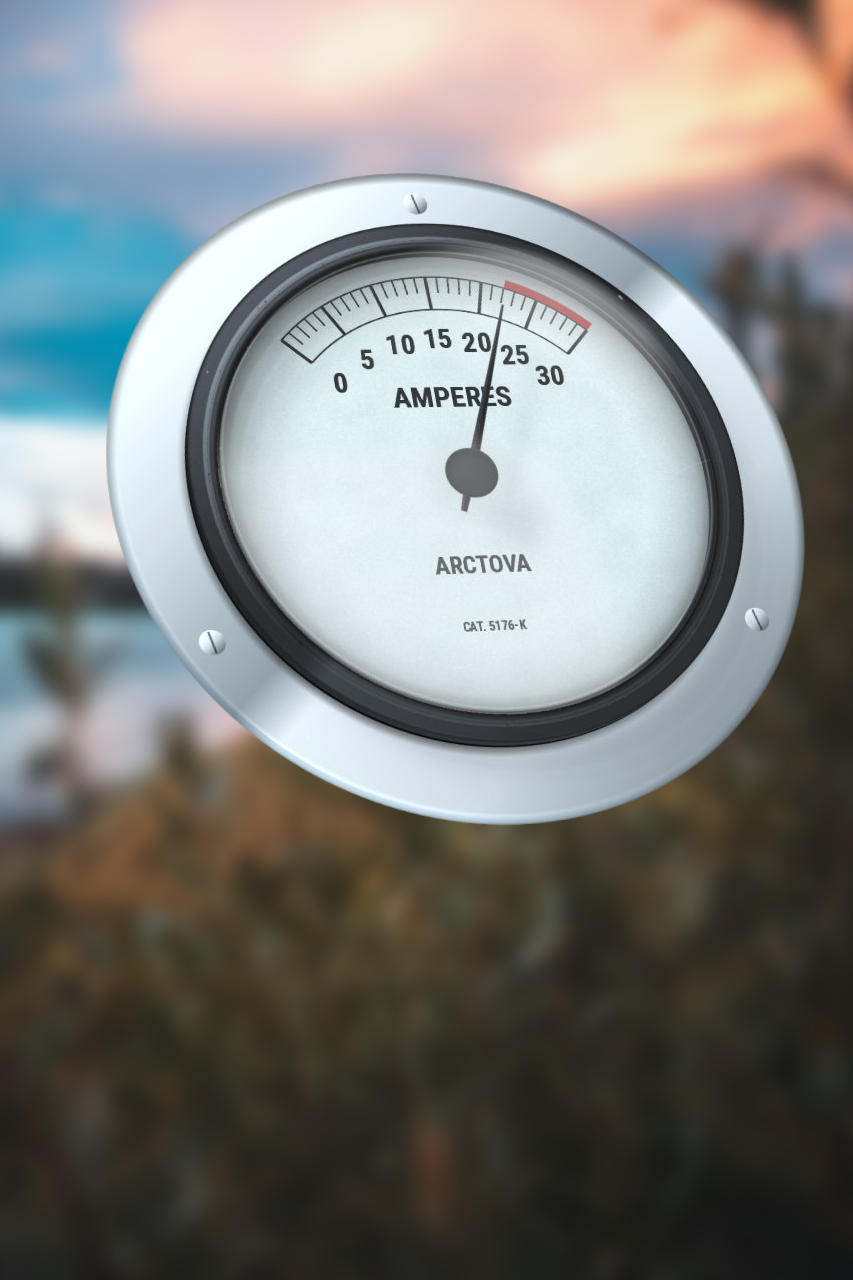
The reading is 22 A
